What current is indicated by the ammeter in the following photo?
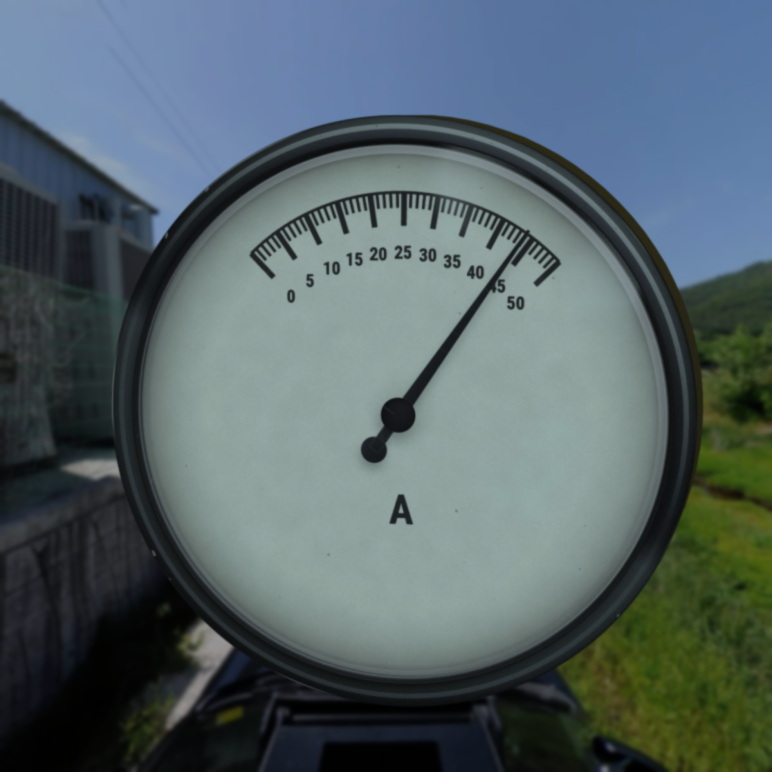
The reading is 44 A
